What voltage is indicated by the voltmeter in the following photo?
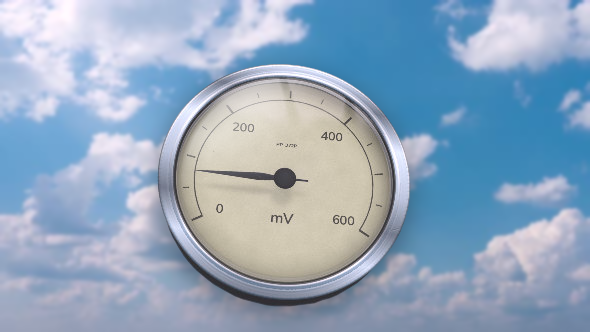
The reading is 75 mV
